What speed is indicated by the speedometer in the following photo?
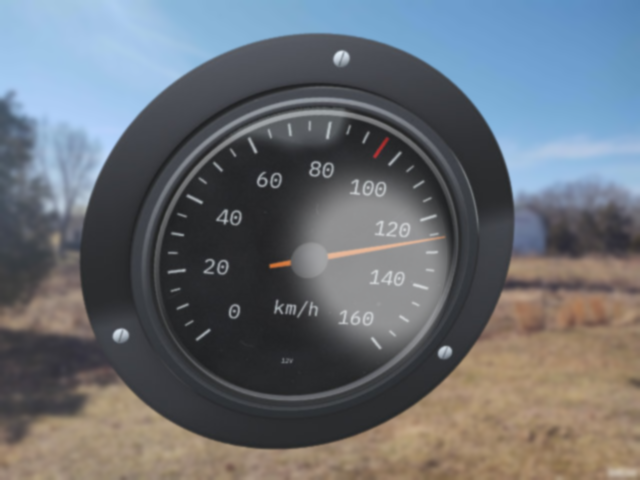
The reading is 125 km/h
